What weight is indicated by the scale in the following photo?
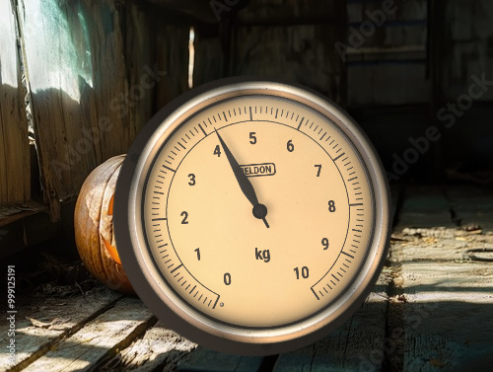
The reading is 4.2 kg
